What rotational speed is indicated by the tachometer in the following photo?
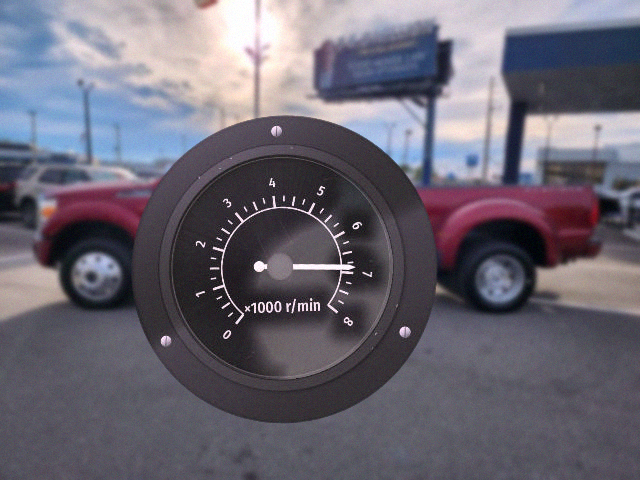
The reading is 6875 rpm
